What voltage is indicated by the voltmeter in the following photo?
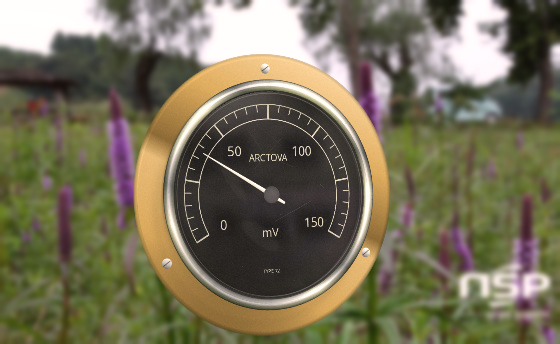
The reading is 37.5 mV
